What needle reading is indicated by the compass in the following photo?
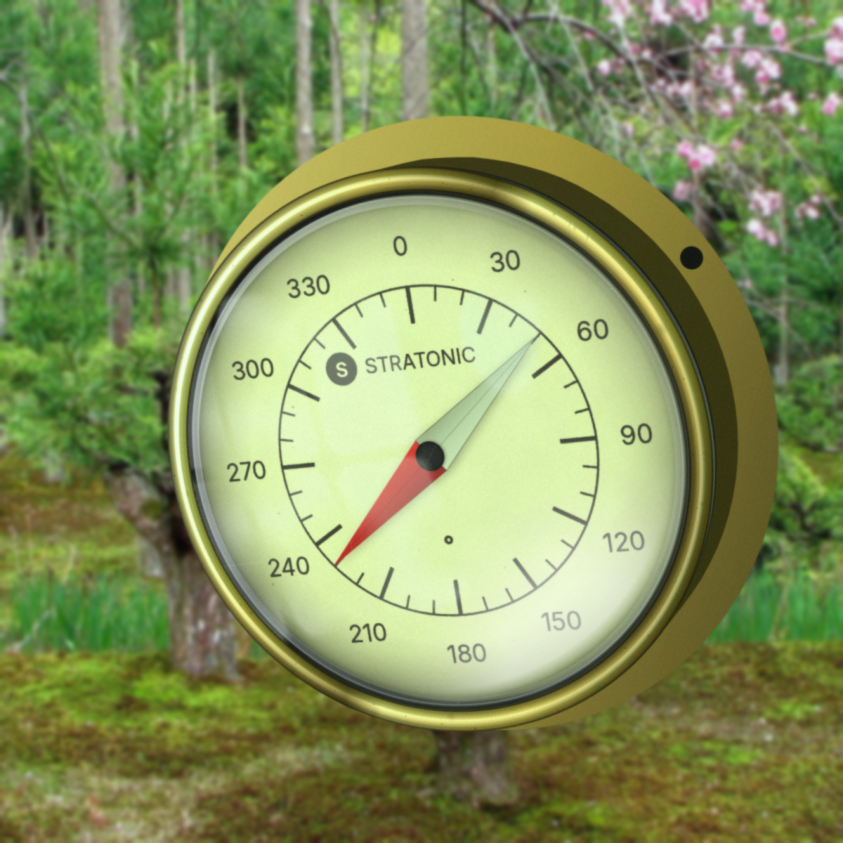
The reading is 230 °
